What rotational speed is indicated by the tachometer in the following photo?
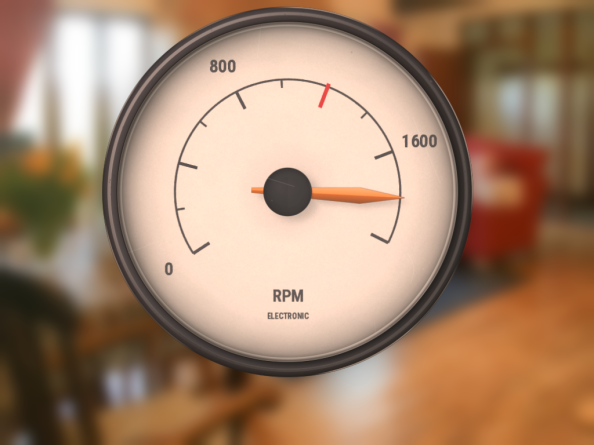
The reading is 1800 rpm
